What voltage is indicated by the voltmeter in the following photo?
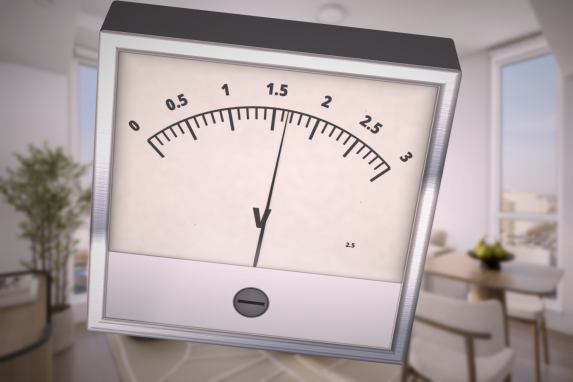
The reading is 1.65 V
